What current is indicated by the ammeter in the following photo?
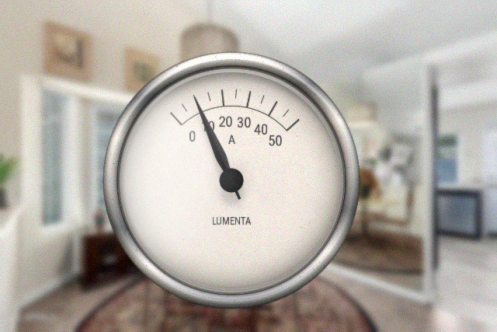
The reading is 10 A
